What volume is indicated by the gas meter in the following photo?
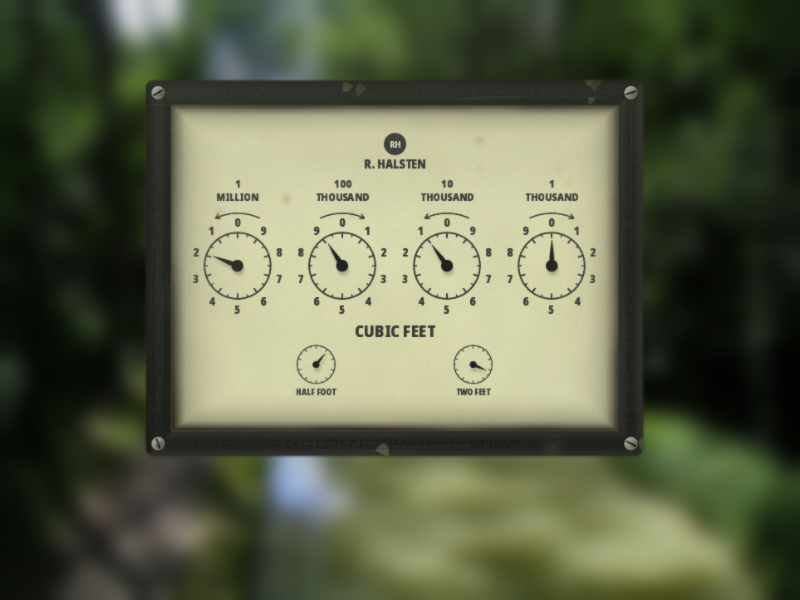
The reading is 191000 ft³
